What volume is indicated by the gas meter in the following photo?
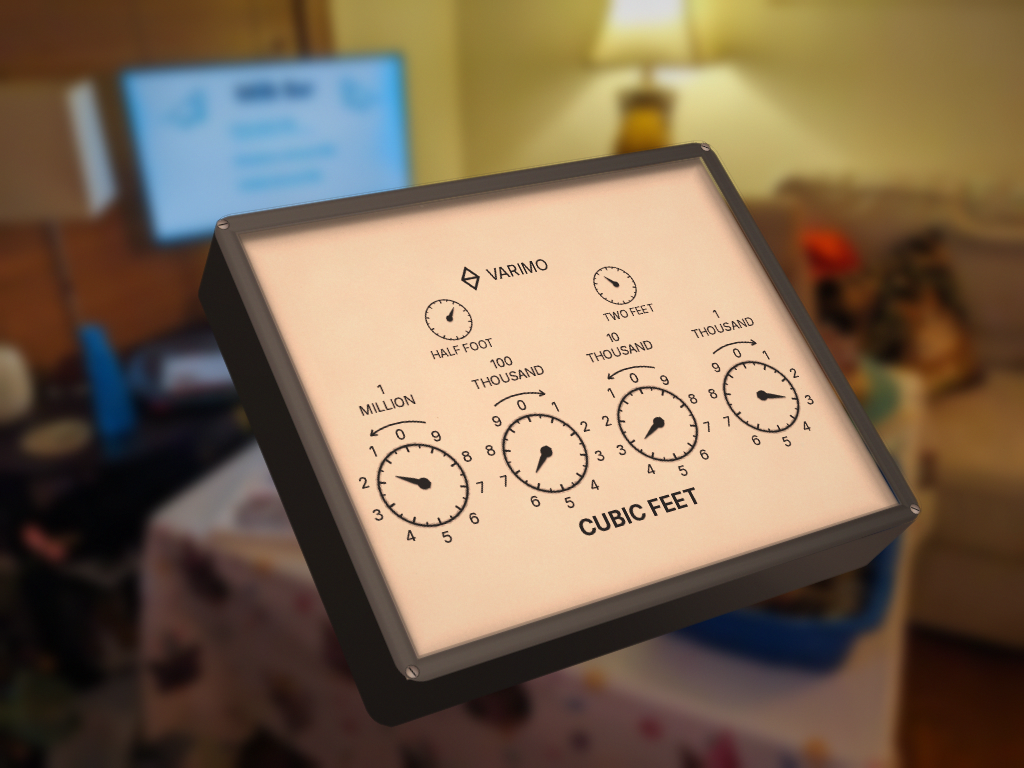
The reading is 163300 ft³
